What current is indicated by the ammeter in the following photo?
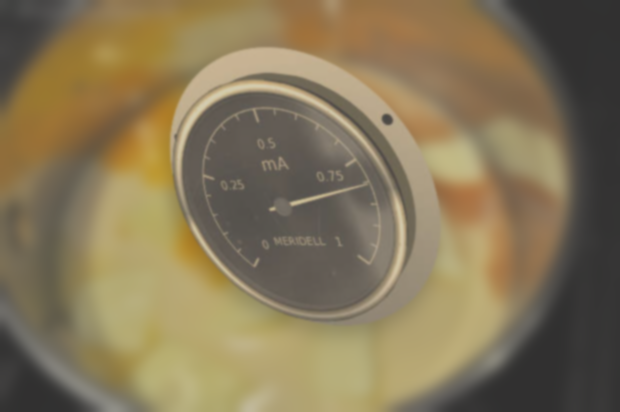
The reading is 0.8 mA
